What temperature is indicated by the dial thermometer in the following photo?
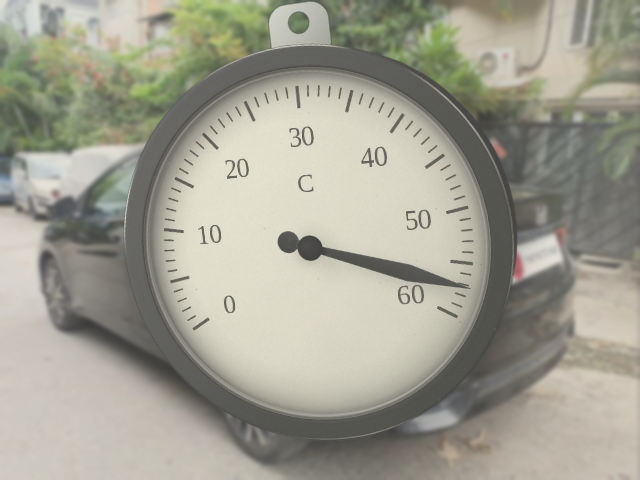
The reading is 57 °C
